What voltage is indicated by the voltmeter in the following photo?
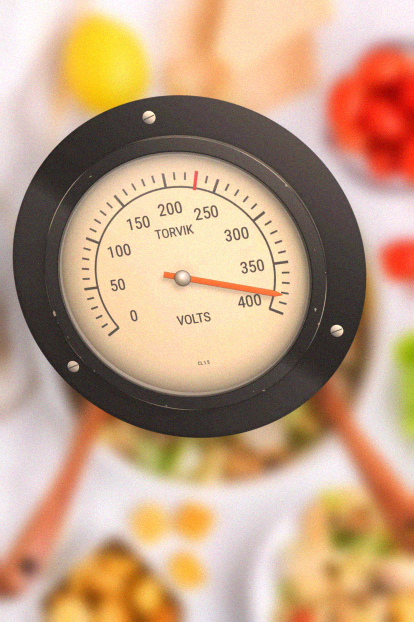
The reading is 380 V
